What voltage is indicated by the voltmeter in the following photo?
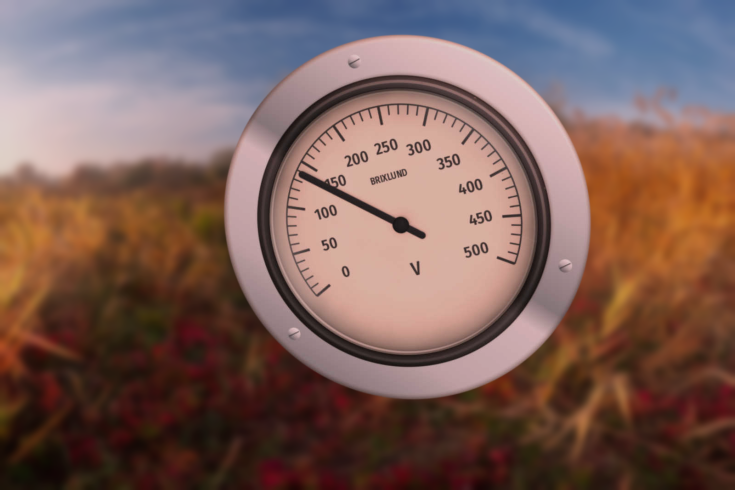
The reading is 140 V
